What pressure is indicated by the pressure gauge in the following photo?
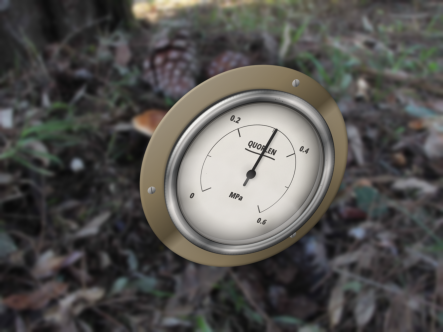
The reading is 0.3 MPa
